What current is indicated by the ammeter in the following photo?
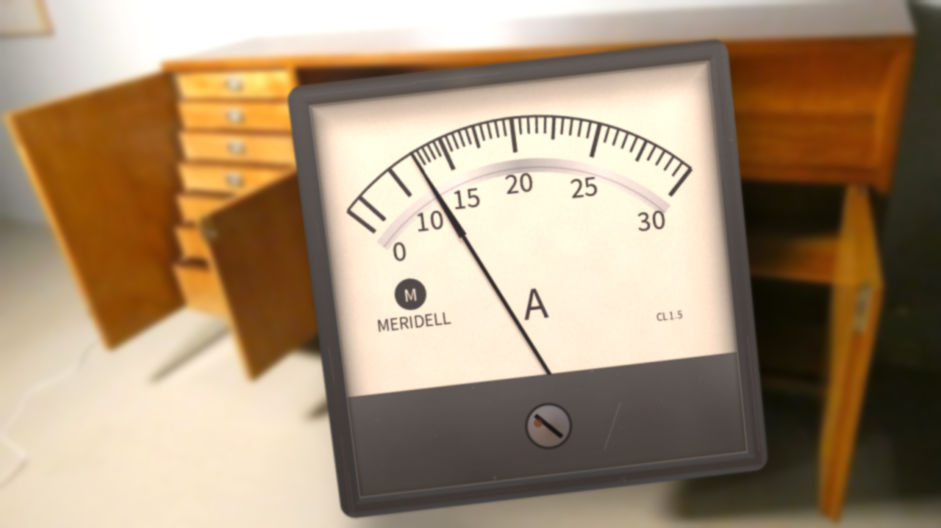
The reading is 12.5 A
